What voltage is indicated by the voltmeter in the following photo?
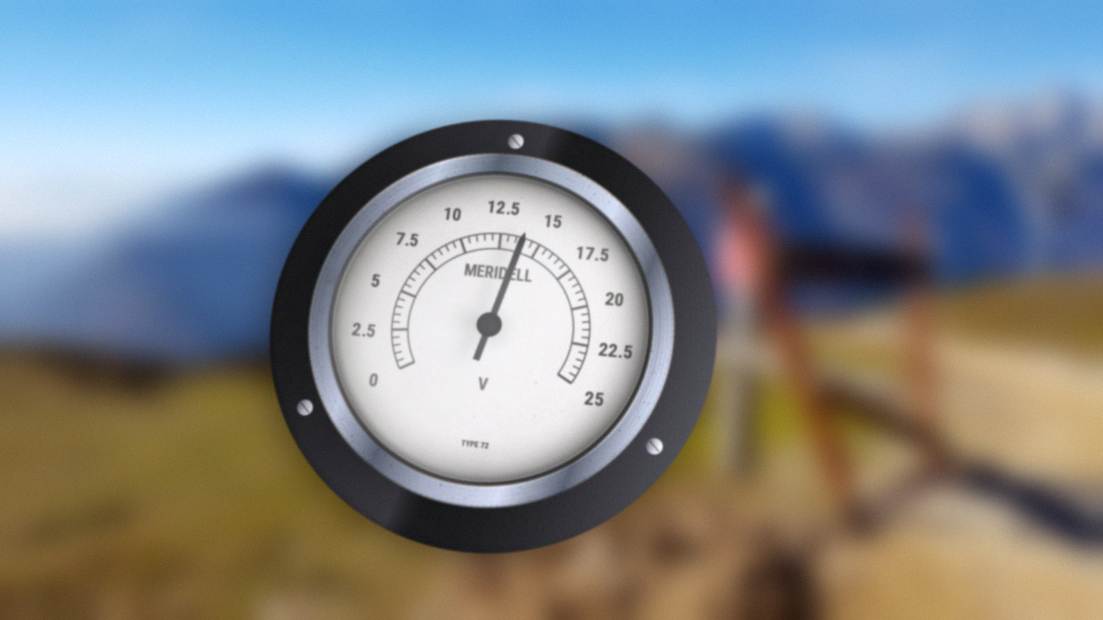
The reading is 14 V
